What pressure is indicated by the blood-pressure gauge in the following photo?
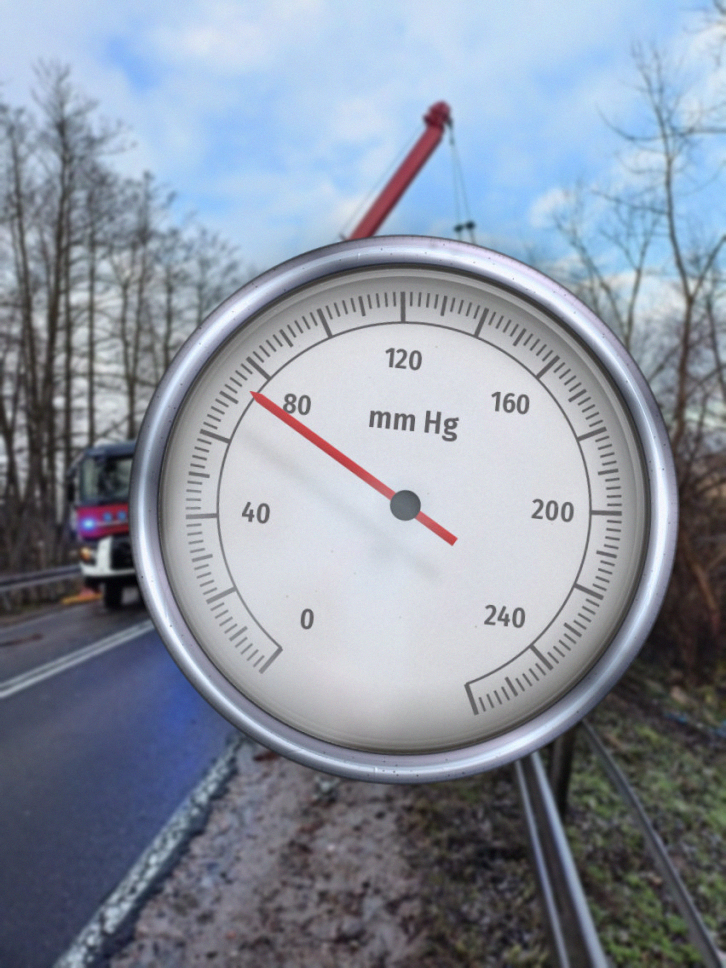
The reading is 74 mmHg
